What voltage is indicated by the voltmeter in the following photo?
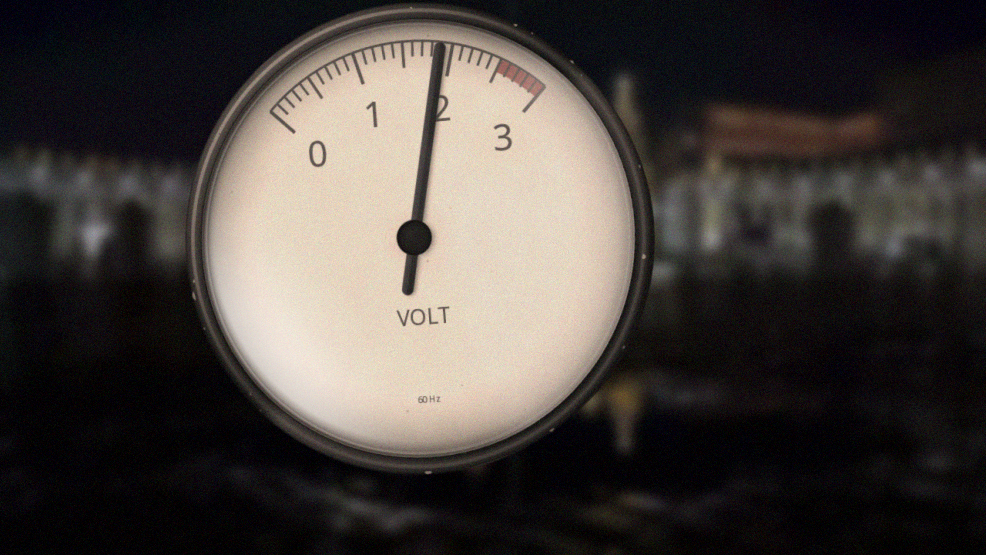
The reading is 1.9 V
